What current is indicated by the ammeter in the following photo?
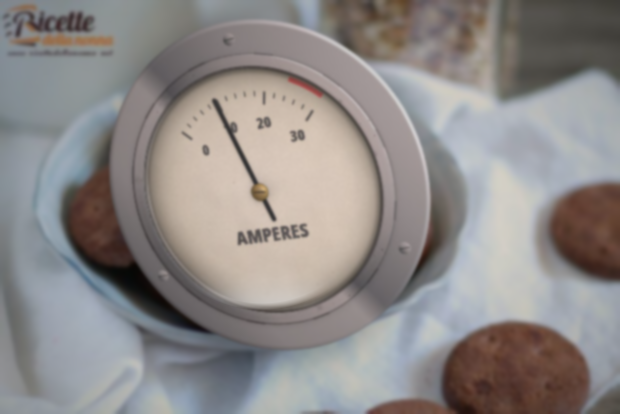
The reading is 10 A
